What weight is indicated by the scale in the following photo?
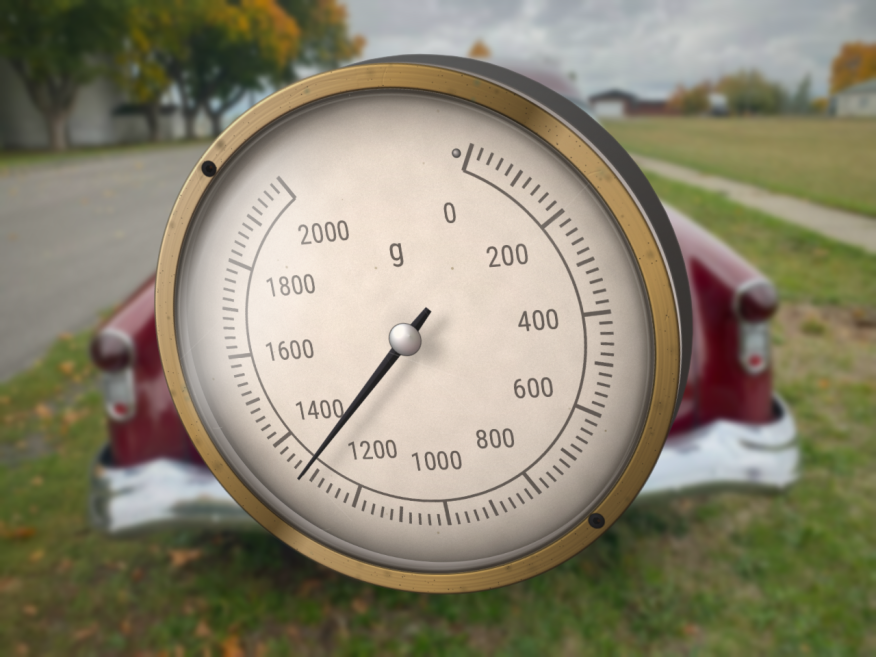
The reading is 1320 g
